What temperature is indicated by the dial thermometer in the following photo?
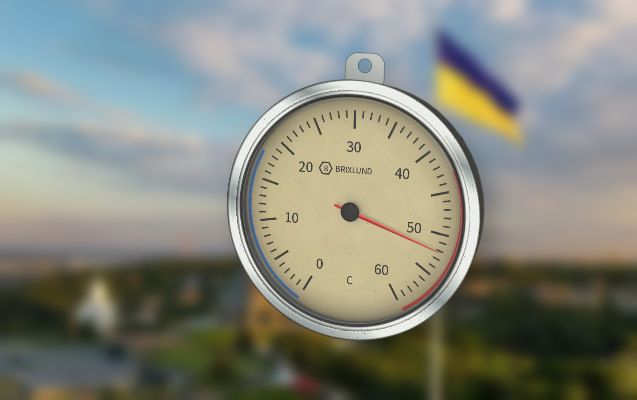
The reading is 52 °C
